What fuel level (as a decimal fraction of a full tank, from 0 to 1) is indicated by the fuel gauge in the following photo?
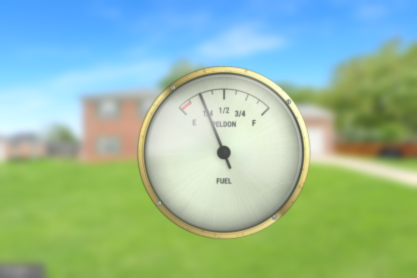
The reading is 0.25
